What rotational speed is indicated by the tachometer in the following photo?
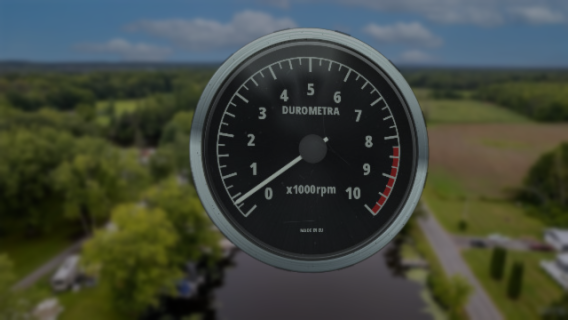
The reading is 375 rpm
